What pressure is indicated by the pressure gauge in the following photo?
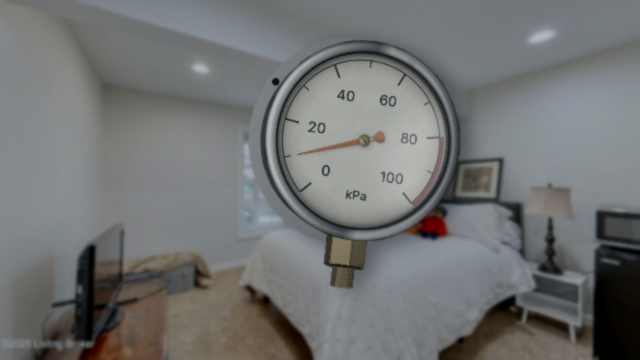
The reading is 10 kPa
